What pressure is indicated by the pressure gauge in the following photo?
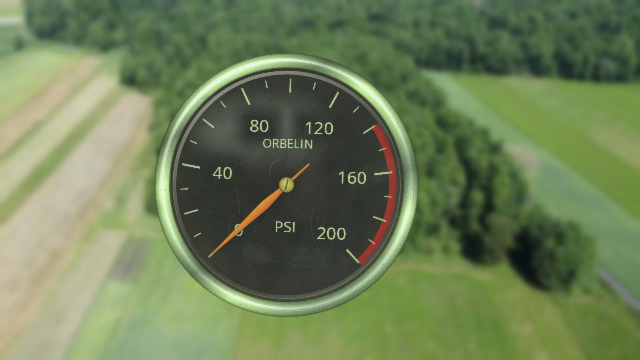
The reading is 0 psi
